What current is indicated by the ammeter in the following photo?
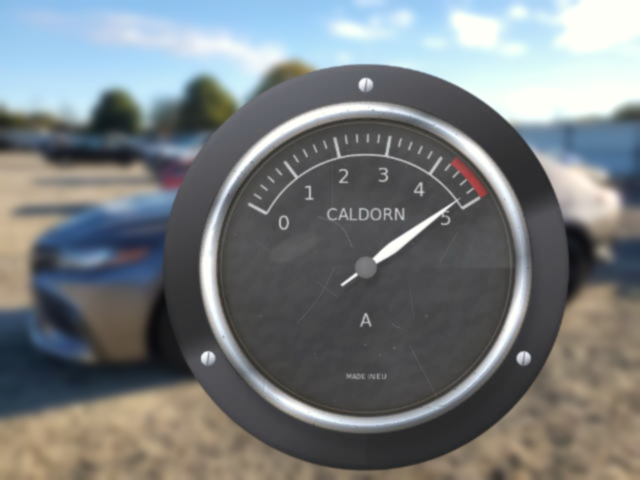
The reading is 4.8 A
